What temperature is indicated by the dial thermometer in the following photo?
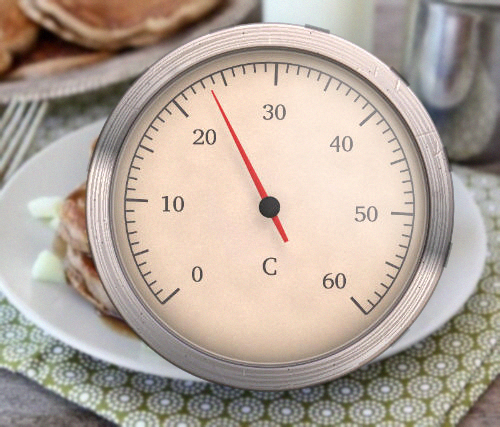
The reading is 23.5 °C
